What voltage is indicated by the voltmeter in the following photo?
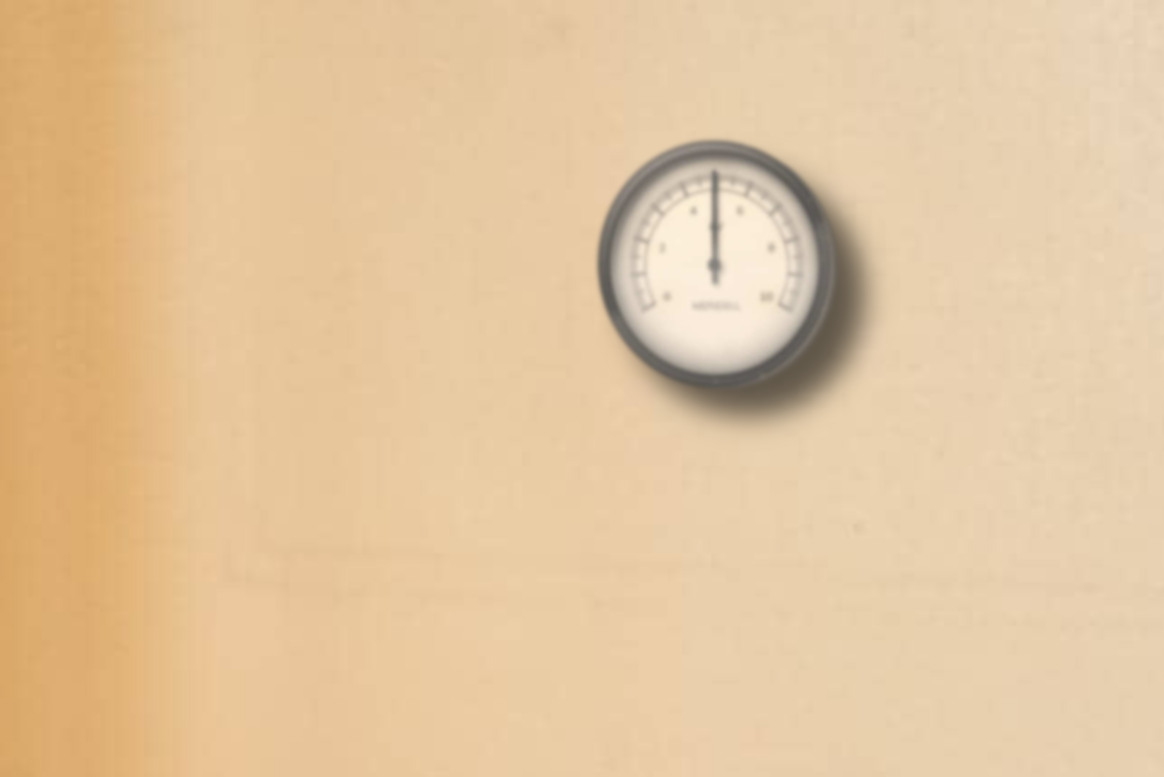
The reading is 5 kV
